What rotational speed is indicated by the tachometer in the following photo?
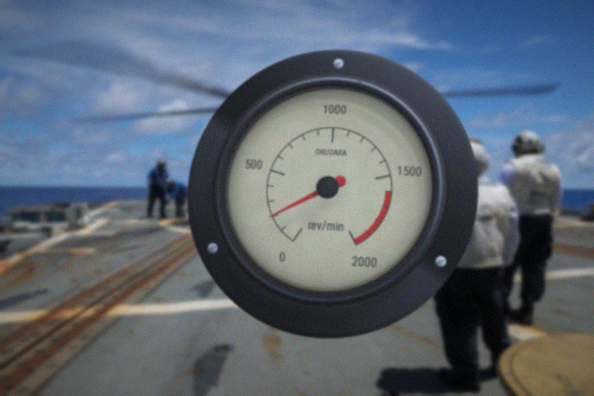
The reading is 200 rpm
